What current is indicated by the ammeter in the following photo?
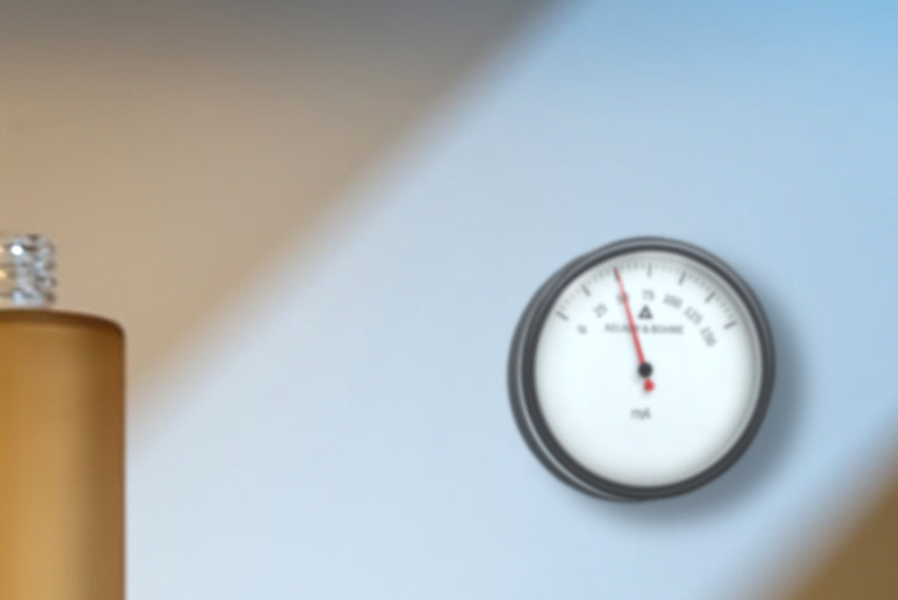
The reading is 50 mA
